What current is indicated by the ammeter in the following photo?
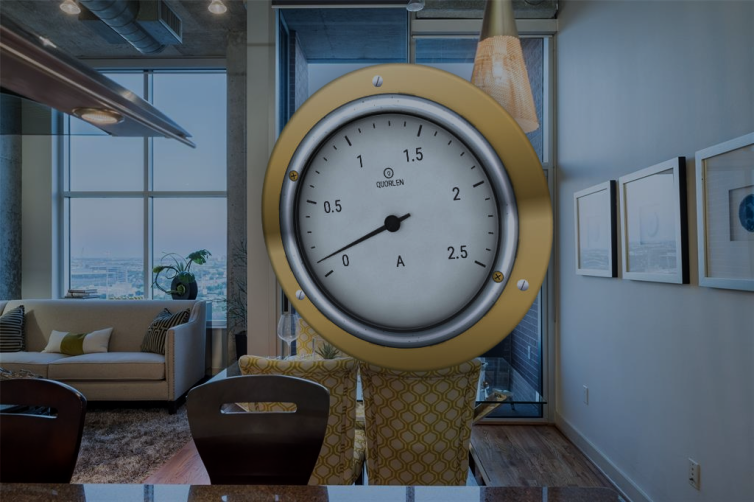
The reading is 0.1 A
